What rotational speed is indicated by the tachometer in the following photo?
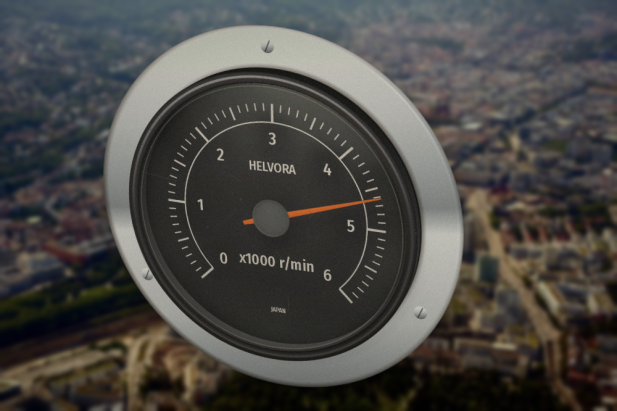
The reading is 4600 rpm
